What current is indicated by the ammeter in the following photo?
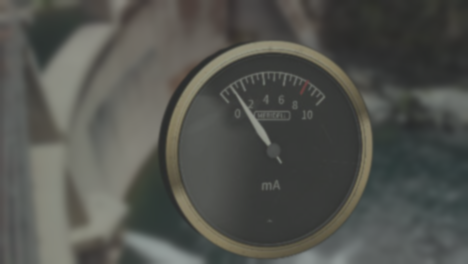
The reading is 1 mA
